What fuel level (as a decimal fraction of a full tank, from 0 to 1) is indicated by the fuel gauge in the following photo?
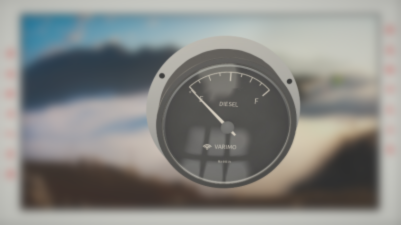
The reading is 0
